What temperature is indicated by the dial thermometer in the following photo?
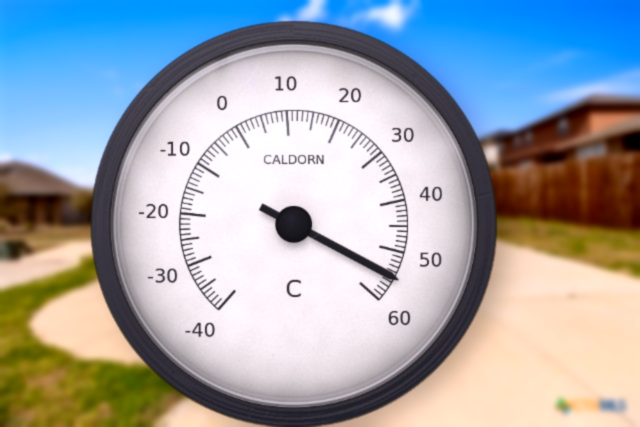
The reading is 55 °C
